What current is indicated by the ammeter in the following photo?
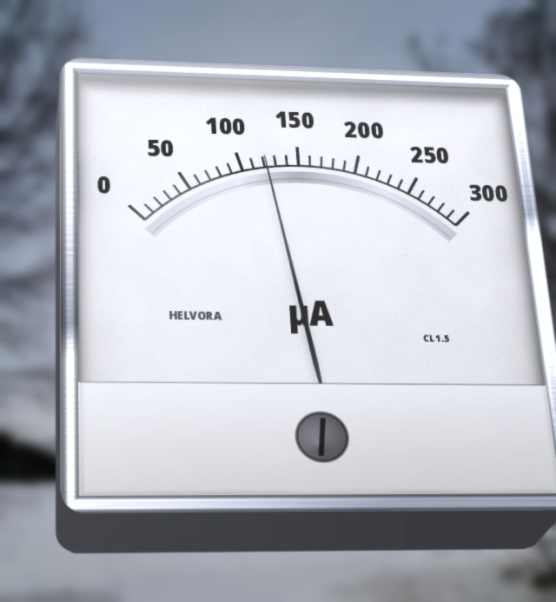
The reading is 120 µA
